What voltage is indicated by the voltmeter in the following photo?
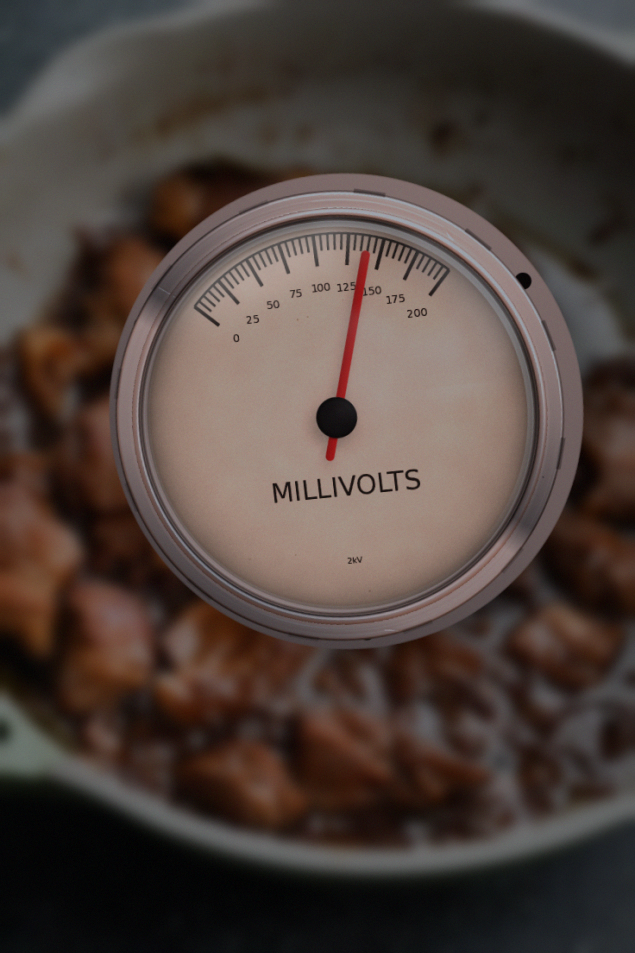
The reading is 140 mV
